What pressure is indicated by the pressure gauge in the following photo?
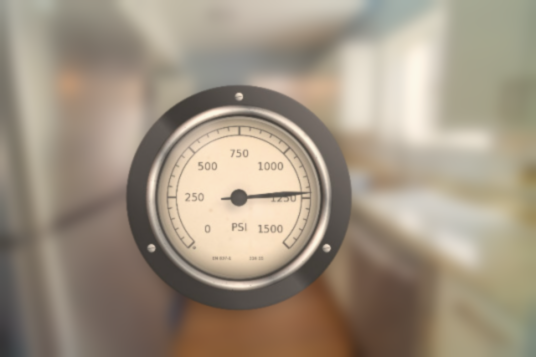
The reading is 1225 psi
